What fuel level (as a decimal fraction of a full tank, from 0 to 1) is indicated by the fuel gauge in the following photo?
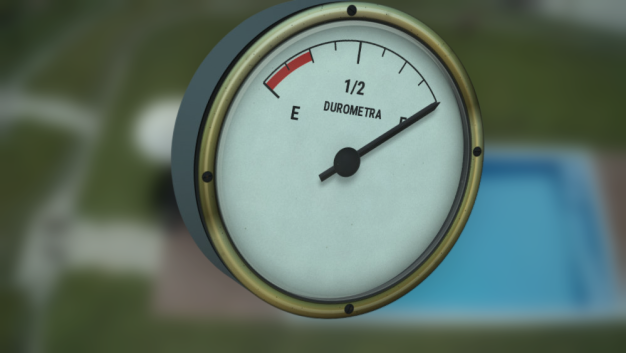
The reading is 1
